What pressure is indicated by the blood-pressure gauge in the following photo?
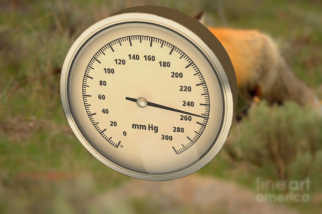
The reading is 250 mmHg
